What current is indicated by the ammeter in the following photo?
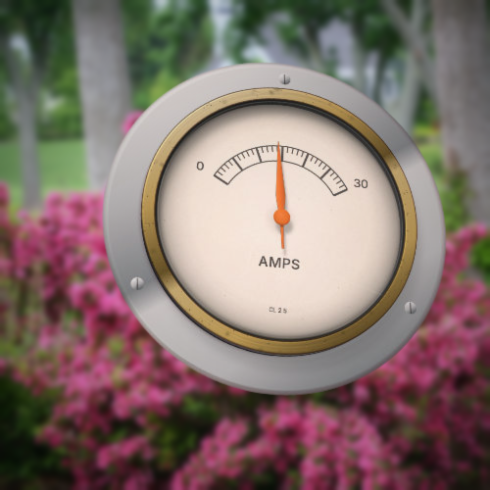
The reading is 14 A
